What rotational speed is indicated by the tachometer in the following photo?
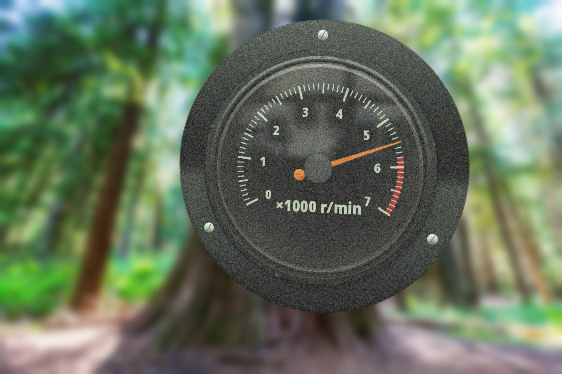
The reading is 5500 rpm
